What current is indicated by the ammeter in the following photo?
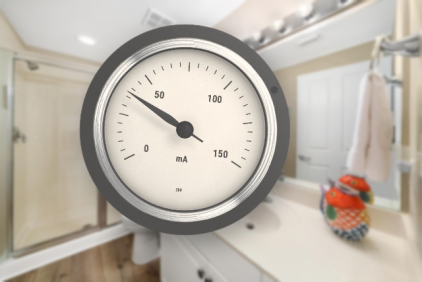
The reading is 37.5 mA
